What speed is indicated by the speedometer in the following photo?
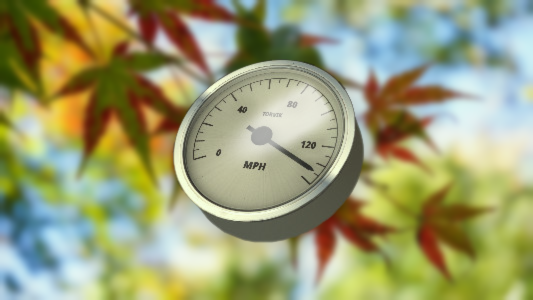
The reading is 135 mph
